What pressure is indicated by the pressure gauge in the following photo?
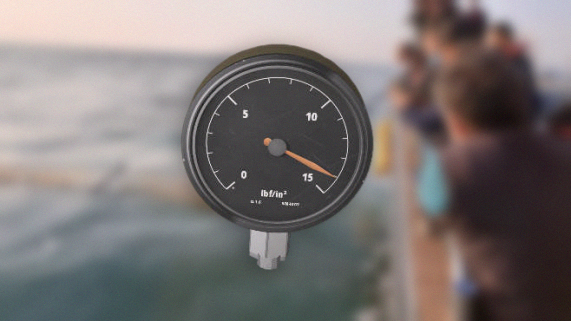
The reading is 14 psi
